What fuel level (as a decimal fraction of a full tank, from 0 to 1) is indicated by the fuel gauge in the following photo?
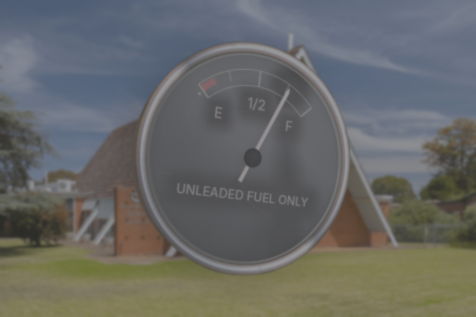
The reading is 0.75
